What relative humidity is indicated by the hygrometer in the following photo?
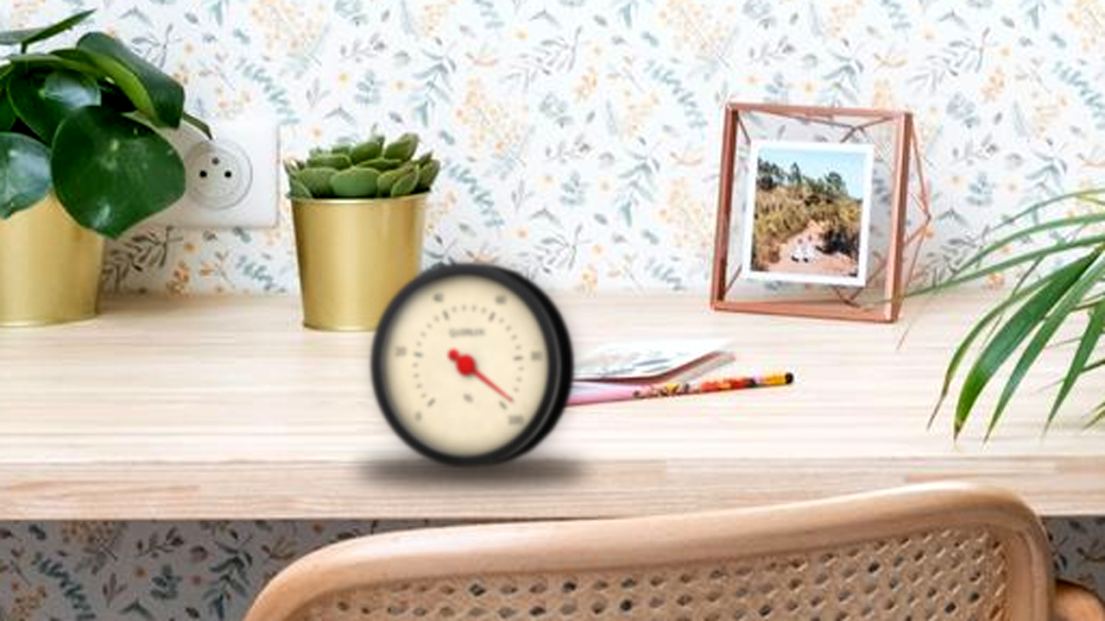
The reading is 96 %
